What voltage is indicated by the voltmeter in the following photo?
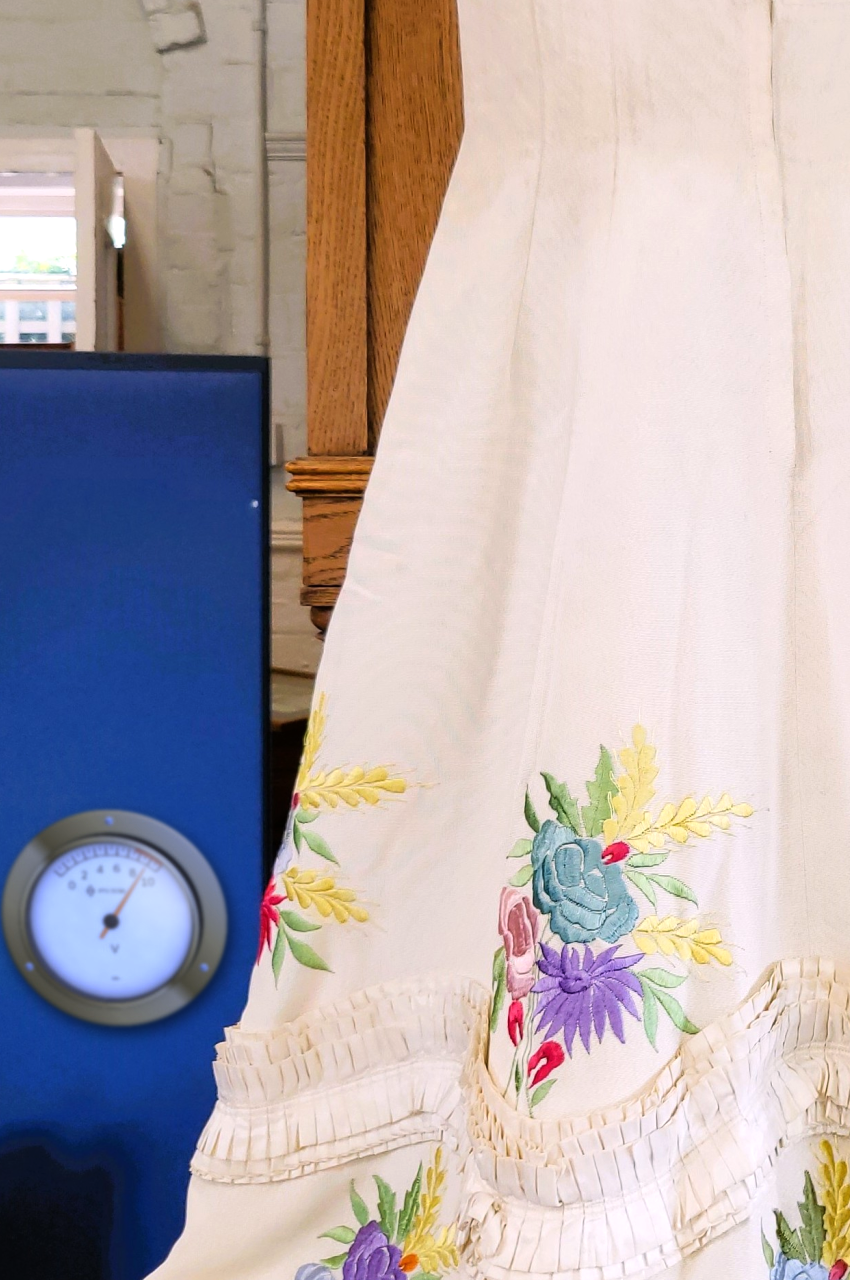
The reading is 9 V
